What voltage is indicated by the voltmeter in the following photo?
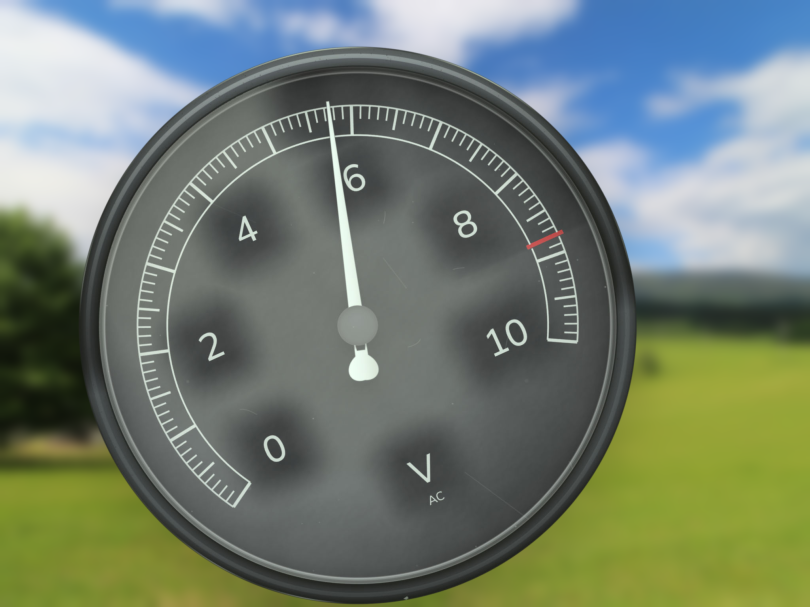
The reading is 5.75 V
